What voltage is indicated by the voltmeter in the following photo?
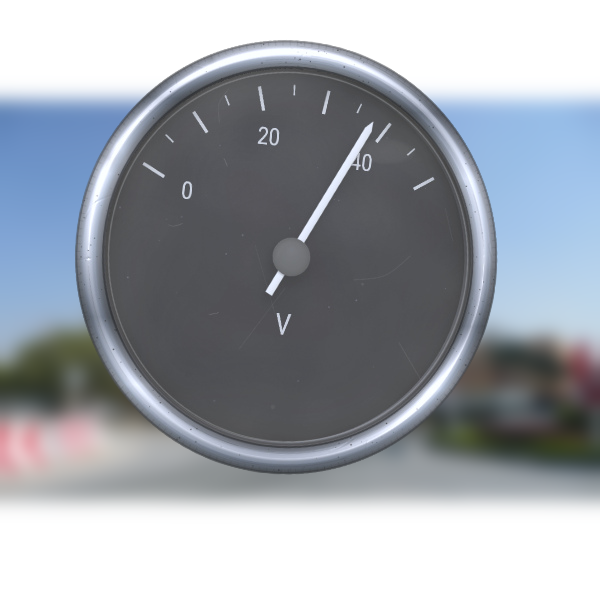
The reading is 37.5 V
